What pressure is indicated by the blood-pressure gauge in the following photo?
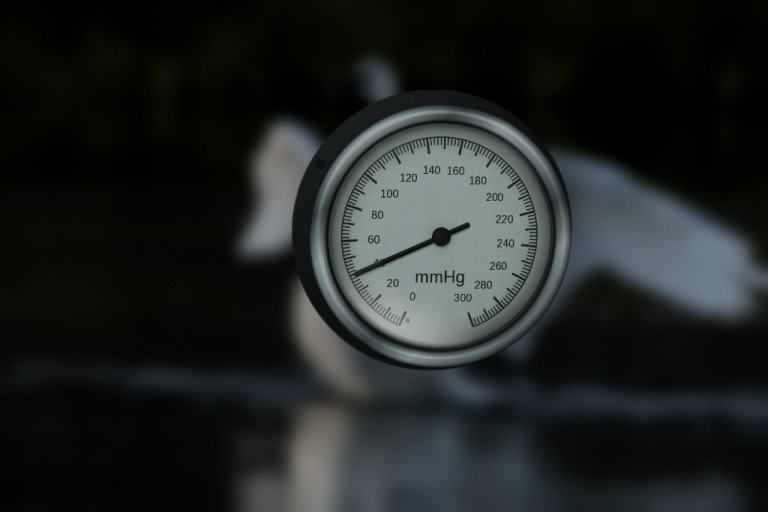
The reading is 40 mmHg
